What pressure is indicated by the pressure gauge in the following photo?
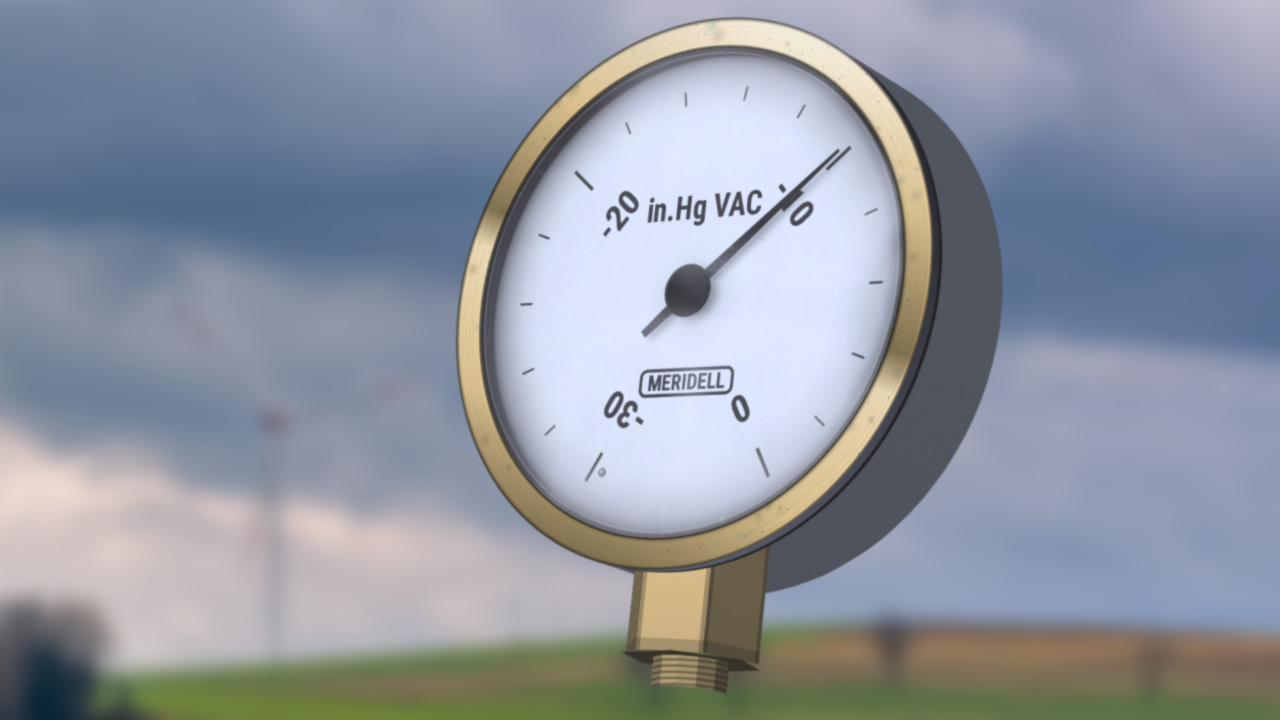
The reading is -10 inHg
